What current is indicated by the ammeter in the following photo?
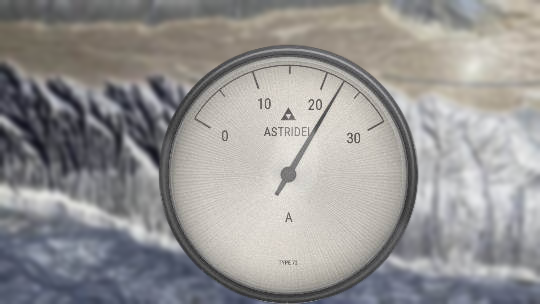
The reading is 22.5 A
